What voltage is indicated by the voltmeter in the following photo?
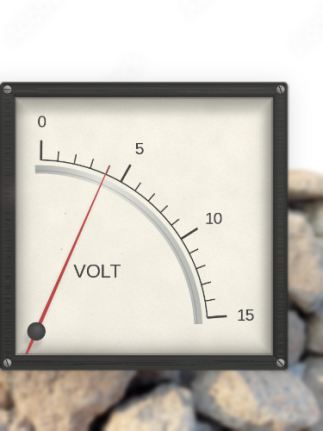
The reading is 4 V
